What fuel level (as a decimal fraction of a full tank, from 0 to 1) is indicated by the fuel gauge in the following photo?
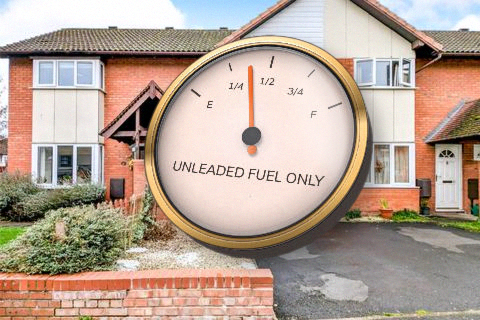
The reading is 0.375
